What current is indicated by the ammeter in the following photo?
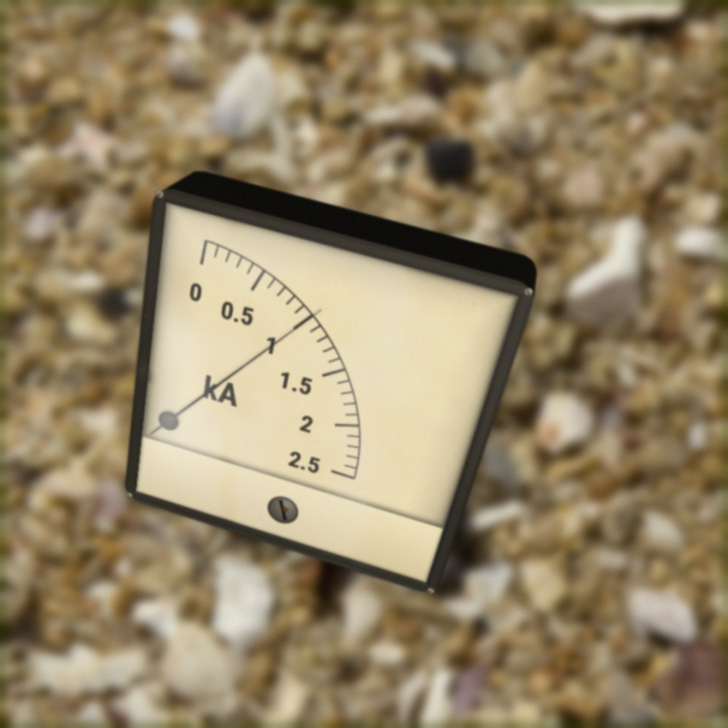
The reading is 1 kA
